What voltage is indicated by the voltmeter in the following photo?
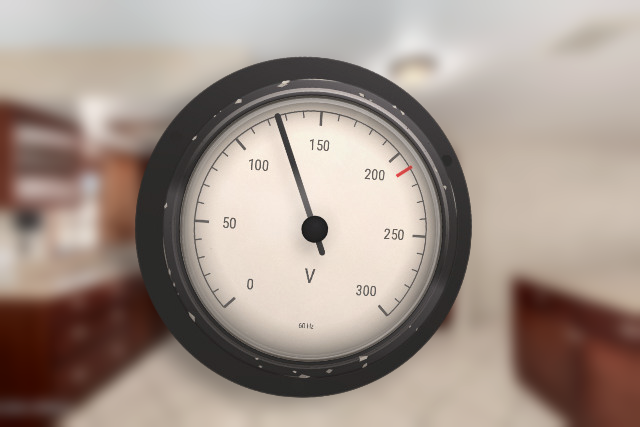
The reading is 125 V
